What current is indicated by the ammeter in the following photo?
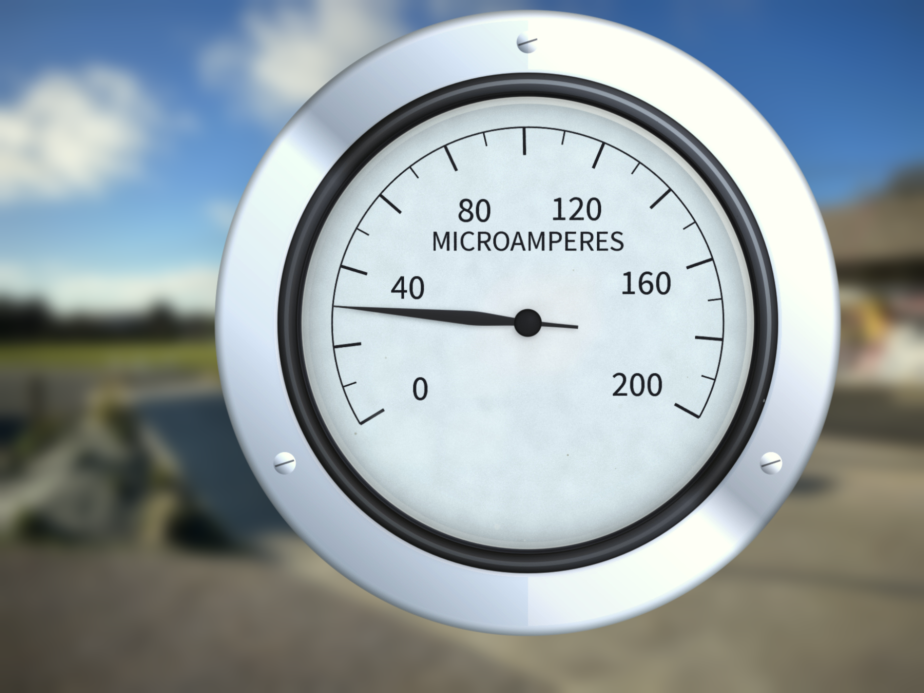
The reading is 30 µA
